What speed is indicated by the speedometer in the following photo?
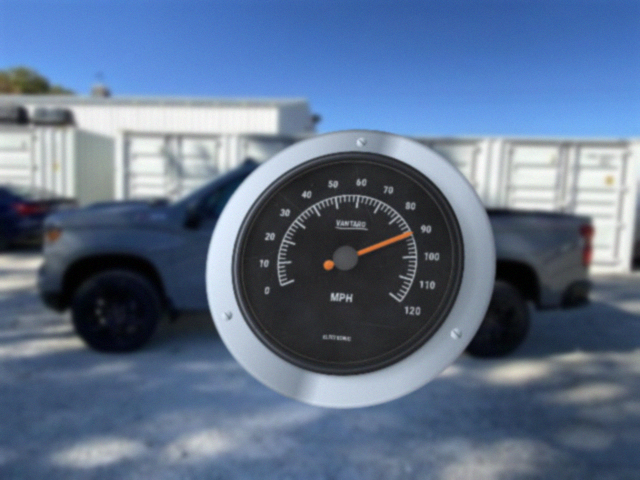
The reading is 90 mph
